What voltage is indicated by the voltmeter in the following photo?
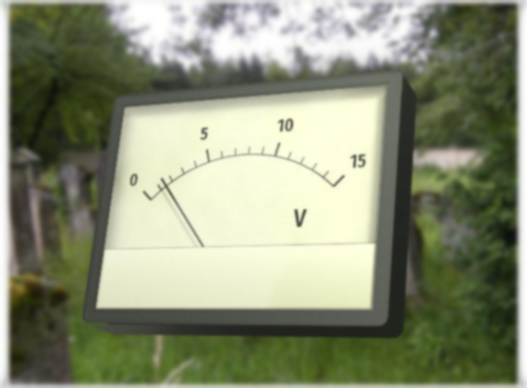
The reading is 1.5 V
